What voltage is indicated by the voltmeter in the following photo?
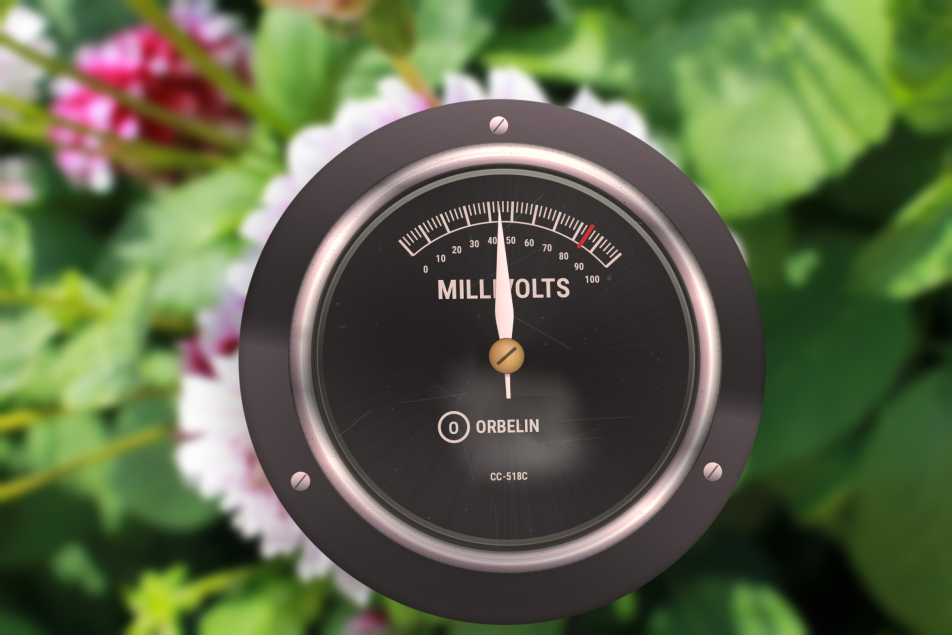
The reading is 44 mV
